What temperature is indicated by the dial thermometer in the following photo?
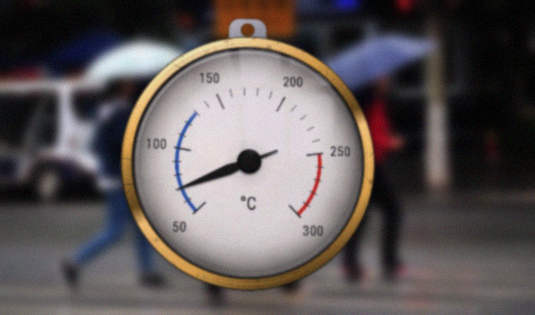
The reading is 70 °C
